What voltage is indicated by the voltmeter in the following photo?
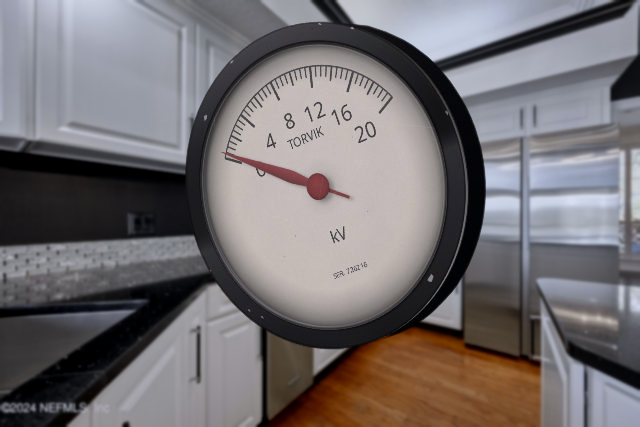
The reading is 0.5 kV
